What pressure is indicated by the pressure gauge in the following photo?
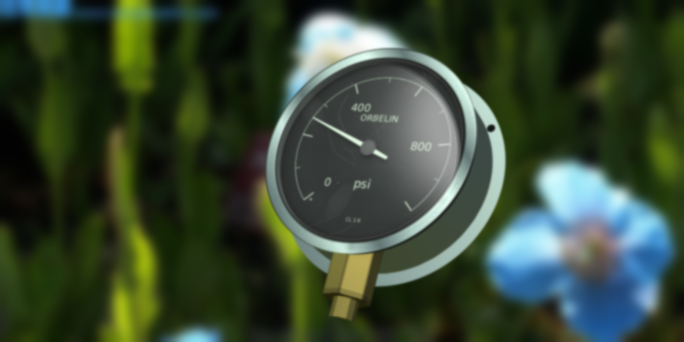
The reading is 250 psi
